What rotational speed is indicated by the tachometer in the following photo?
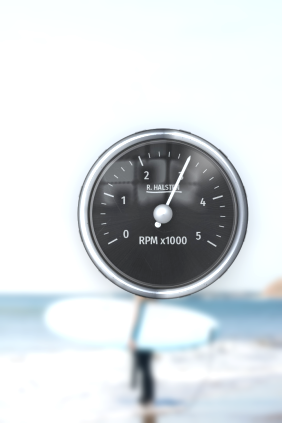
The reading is 3000 rpm
